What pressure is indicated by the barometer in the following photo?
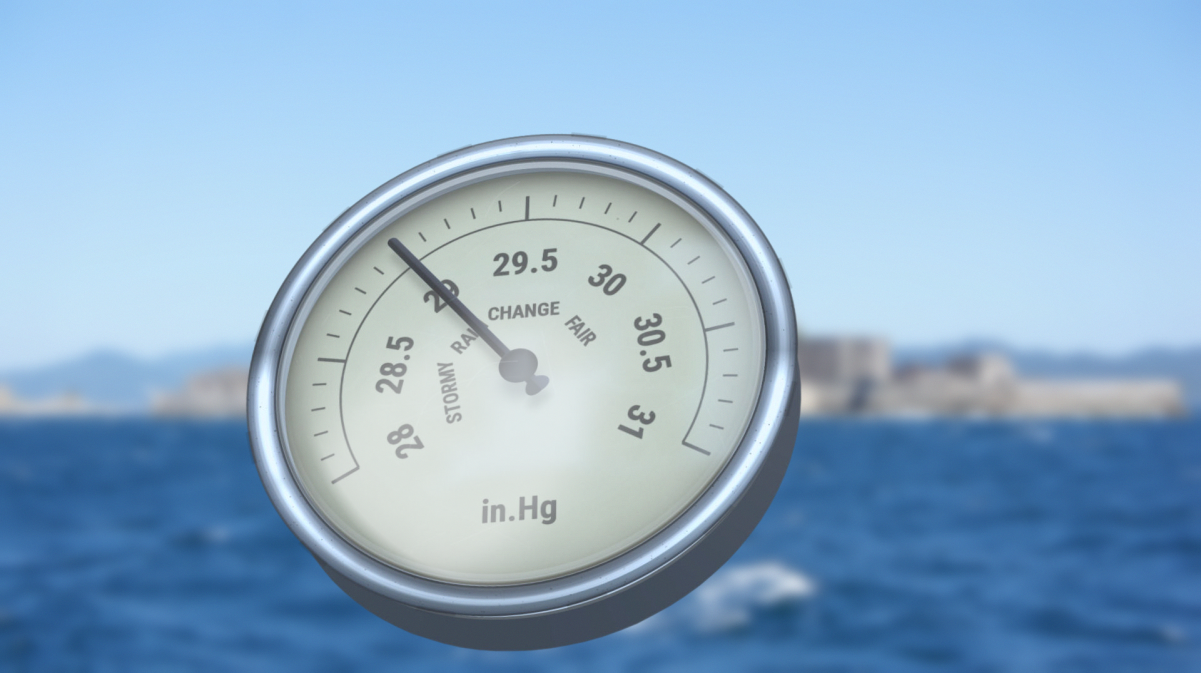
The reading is 29 inHg
